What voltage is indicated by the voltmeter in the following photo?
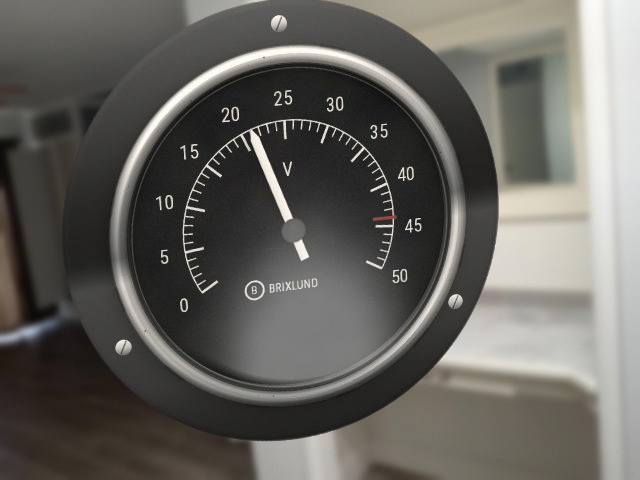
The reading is 21 V
